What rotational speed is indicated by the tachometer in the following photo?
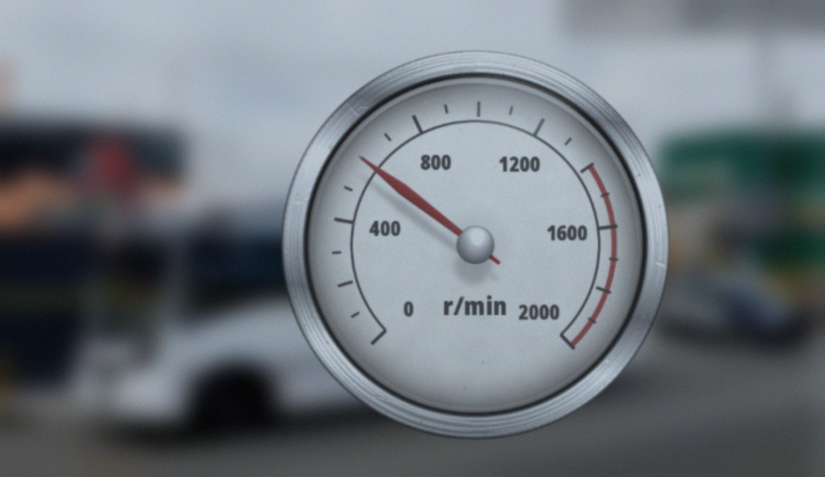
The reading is 600 rpm
